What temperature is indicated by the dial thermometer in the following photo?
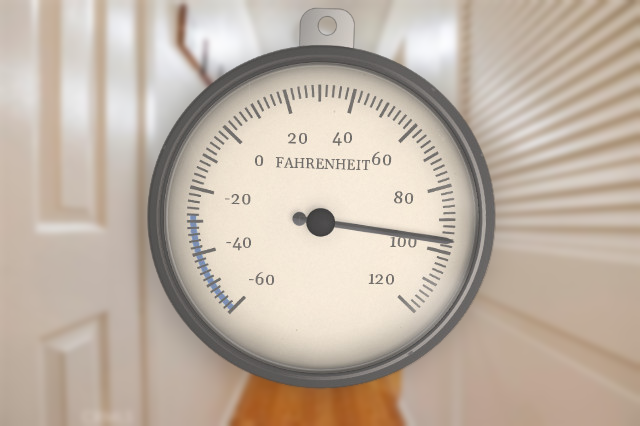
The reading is 96 °F
